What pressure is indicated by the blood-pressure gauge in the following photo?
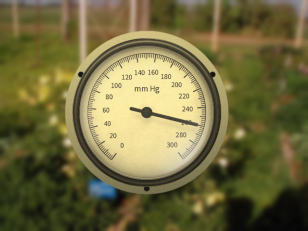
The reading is 260 mmHg
